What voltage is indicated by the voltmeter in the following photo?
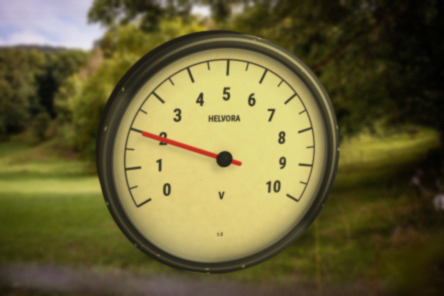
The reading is 2 V
